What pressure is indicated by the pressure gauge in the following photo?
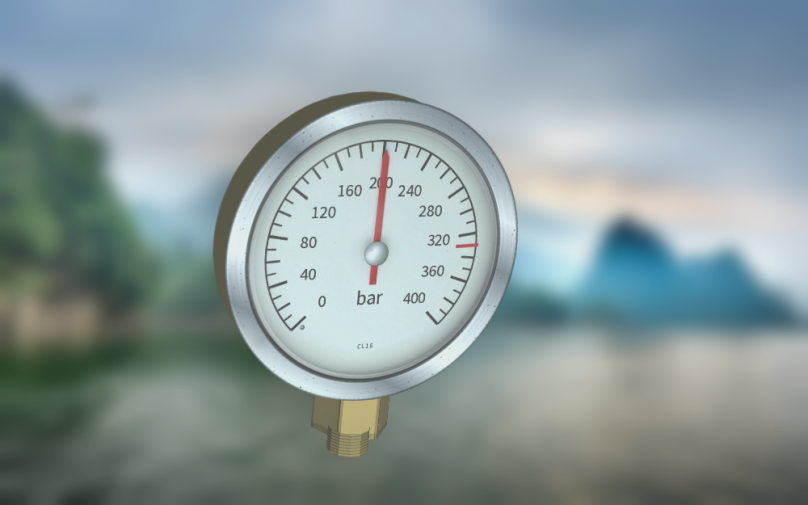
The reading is 200 bar
